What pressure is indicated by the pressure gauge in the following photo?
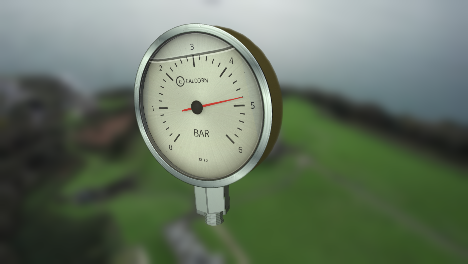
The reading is 4.8 bar
